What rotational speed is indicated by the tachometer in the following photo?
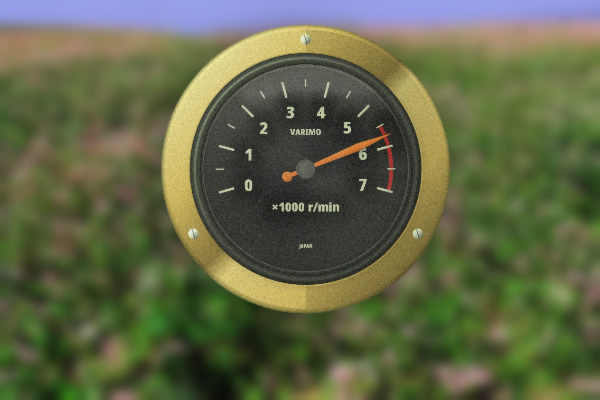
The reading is 5750 rpm
